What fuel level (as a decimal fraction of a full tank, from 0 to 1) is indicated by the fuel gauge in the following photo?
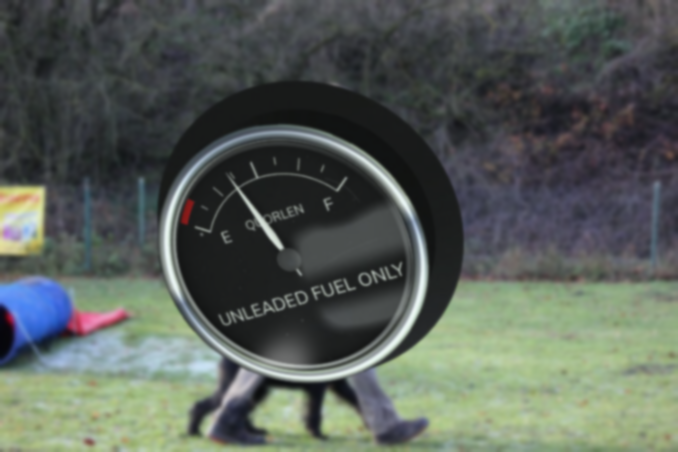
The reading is 0.375
